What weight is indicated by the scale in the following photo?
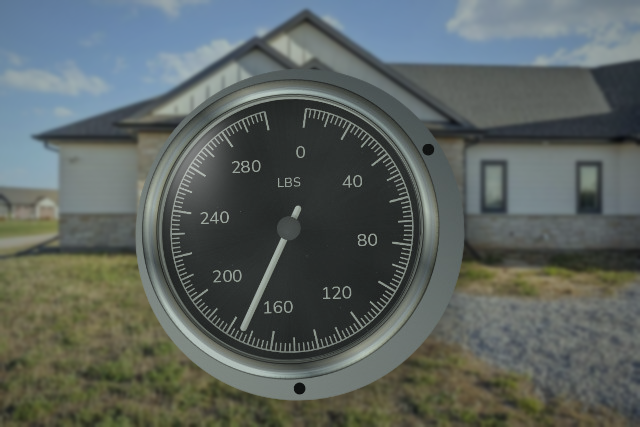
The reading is 174 lb
